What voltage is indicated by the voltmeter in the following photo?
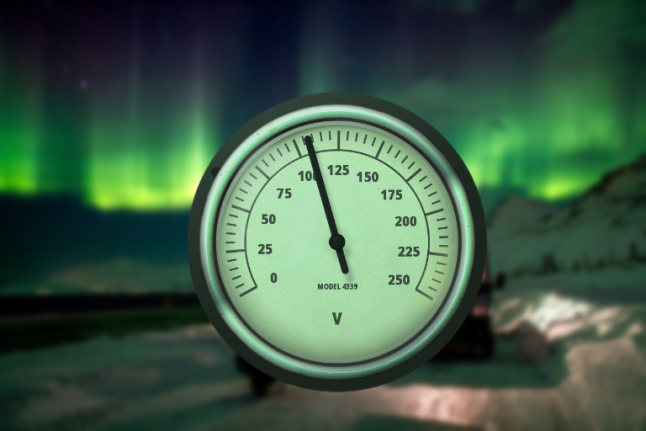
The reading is 107.5 V
